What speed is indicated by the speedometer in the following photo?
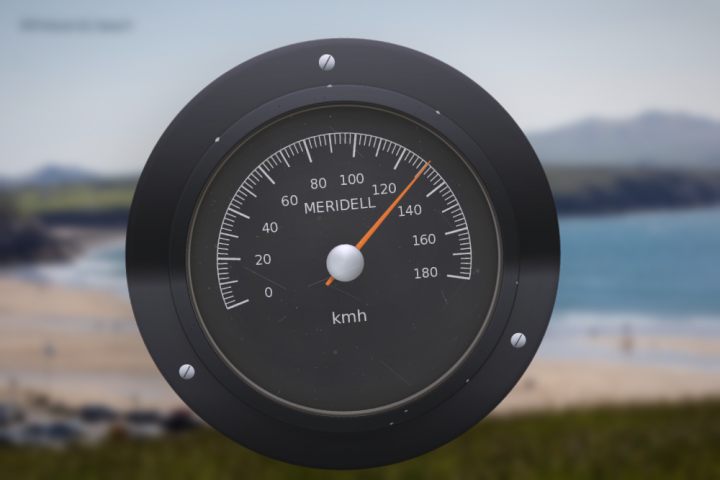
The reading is 130 km/h
